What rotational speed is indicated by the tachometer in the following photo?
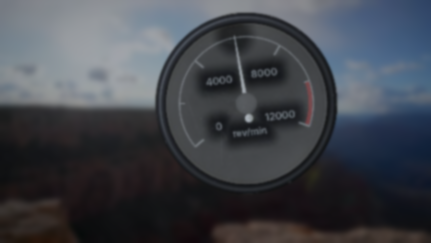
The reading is 6000 rpm
